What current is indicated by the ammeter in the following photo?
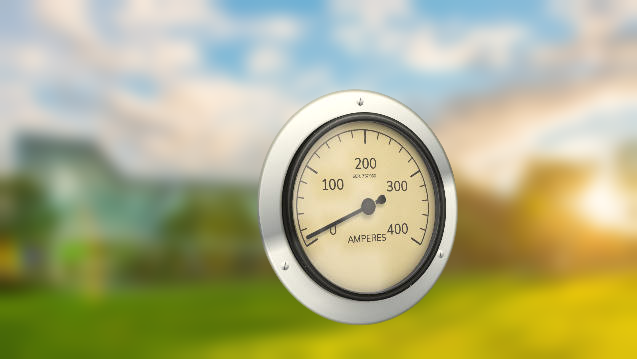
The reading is 10 A
